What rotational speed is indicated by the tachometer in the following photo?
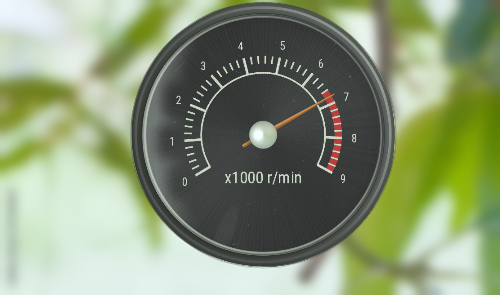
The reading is 6800 rpm
